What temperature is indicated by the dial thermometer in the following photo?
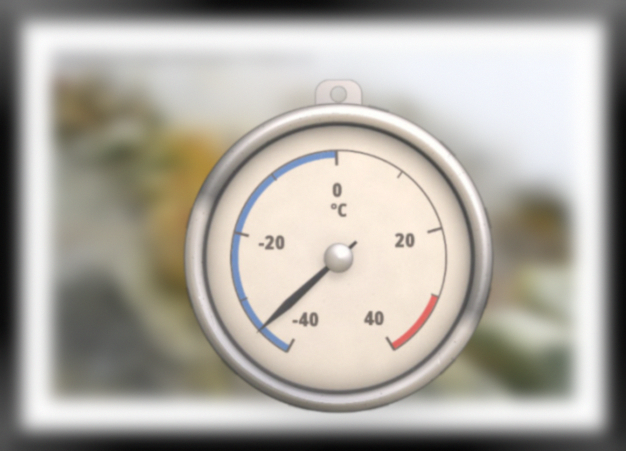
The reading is -35 °C
